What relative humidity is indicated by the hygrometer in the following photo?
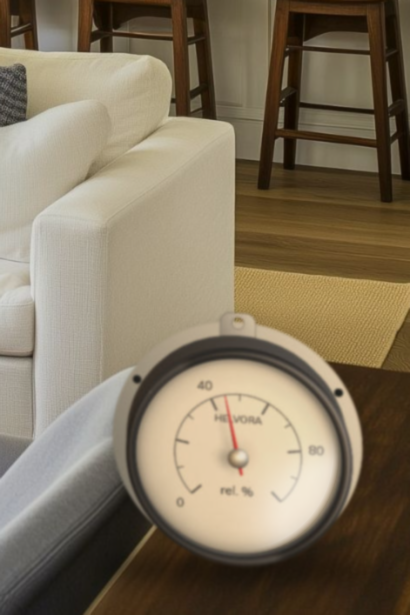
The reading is 45 %
